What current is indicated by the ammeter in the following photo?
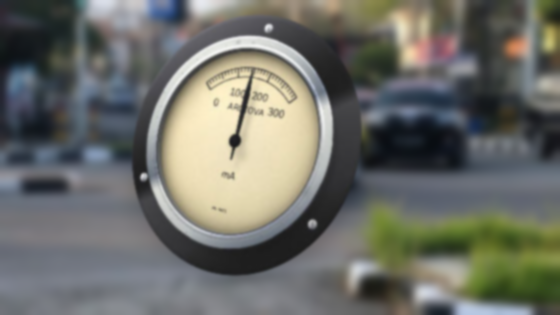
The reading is 150 mA
